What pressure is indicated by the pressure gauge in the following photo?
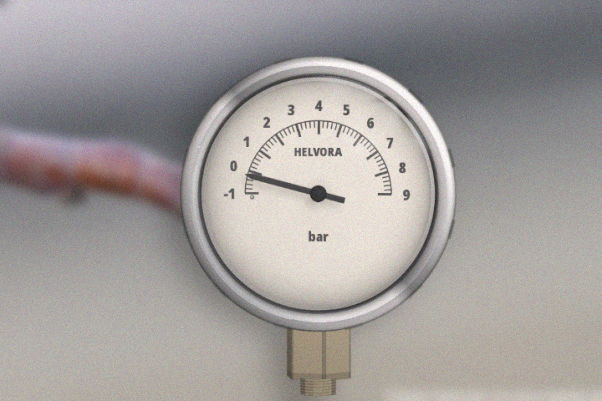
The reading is -0.2 bar
